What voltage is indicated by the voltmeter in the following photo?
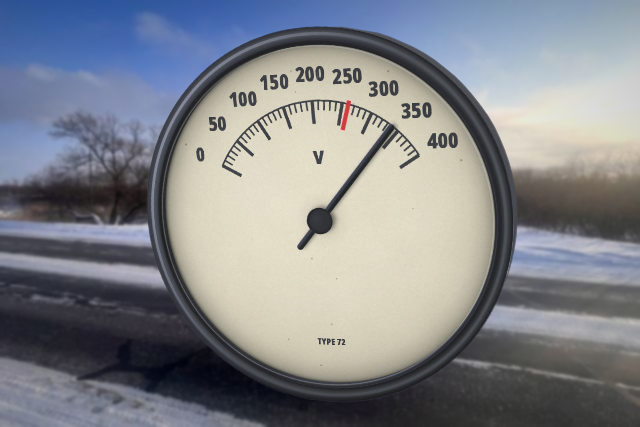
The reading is 340 V
